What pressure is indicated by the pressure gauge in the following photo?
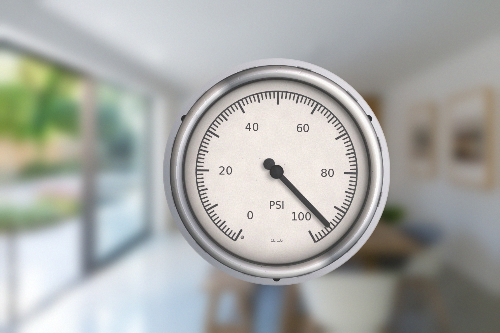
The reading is 95 psi
